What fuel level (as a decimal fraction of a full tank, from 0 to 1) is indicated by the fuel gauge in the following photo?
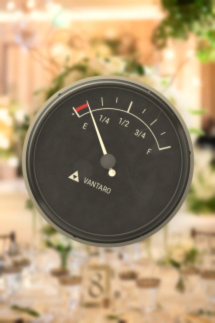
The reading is 0.125
